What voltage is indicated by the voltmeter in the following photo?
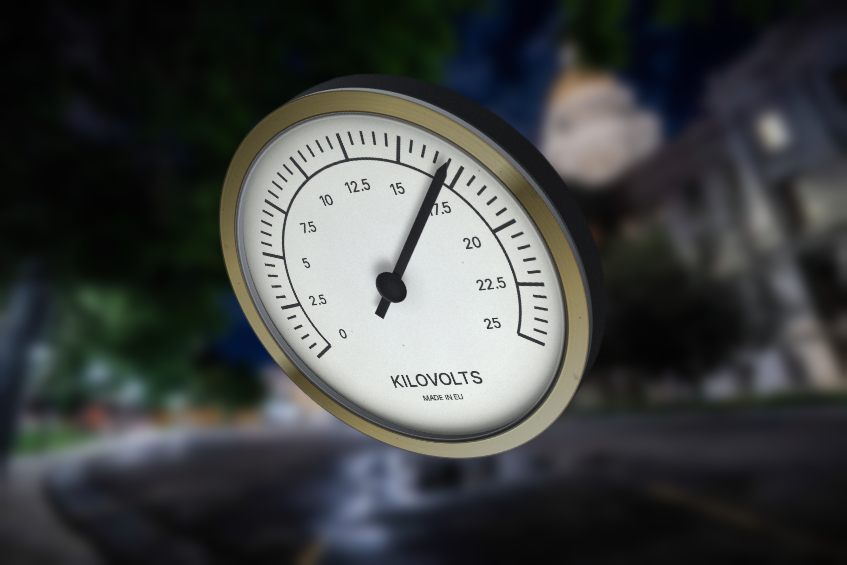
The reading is 17 kV
